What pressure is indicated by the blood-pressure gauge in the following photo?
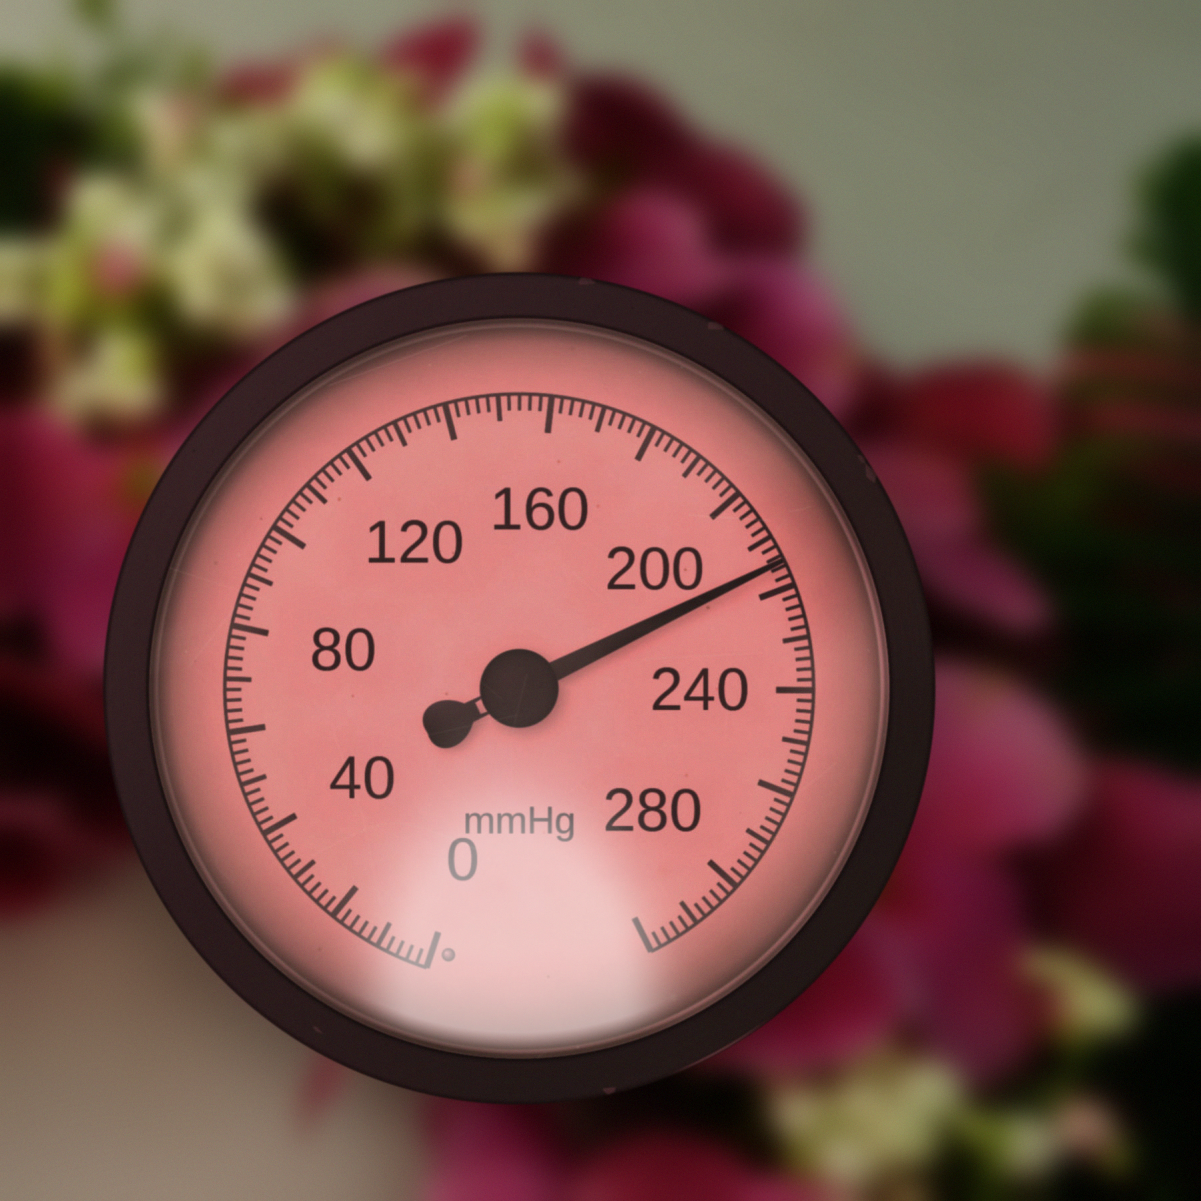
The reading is 215 mmHg
